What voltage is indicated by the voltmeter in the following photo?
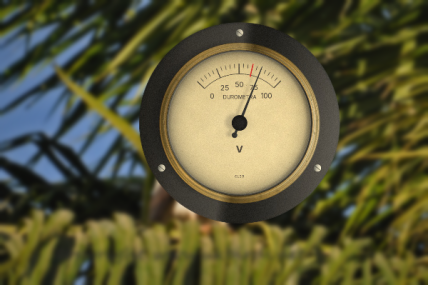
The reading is 75 V
